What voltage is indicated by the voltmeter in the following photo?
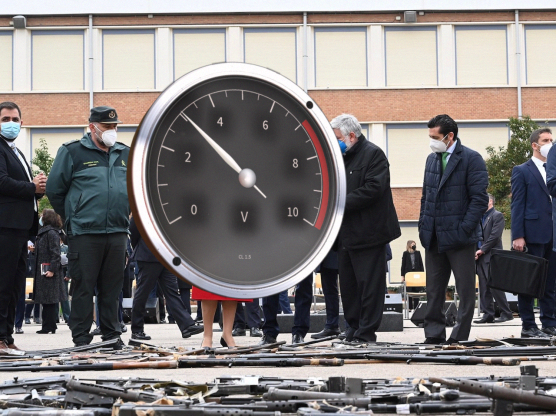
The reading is 3 V
